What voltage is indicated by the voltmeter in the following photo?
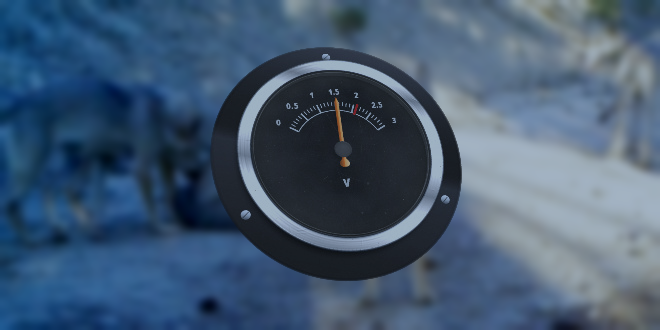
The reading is 1.5 V
